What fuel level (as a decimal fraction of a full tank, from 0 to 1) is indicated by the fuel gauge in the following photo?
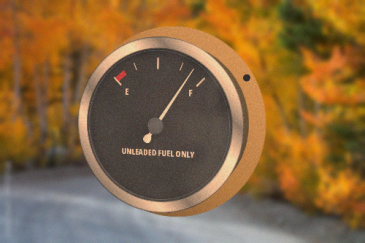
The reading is 0.875
